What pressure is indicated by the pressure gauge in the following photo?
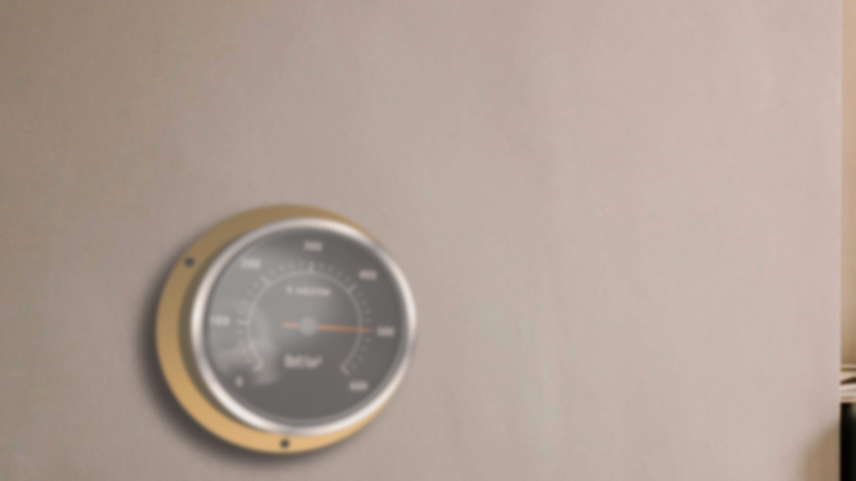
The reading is 500 psi
